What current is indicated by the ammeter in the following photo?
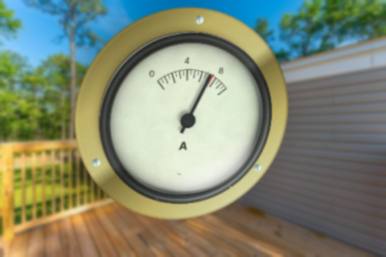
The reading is 7 A
